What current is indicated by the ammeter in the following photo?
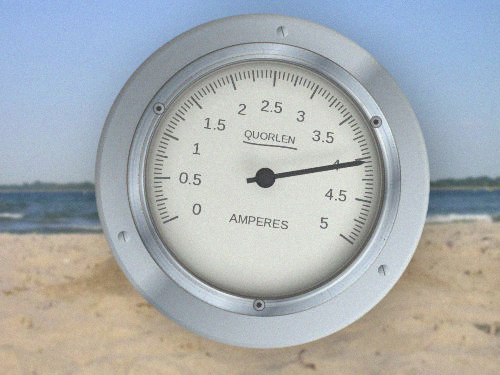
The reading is 4.05 A
